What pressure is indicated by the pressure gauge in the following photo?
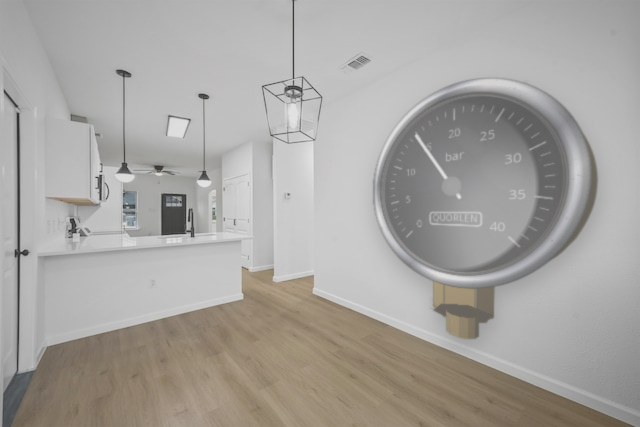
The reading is 15 bar
